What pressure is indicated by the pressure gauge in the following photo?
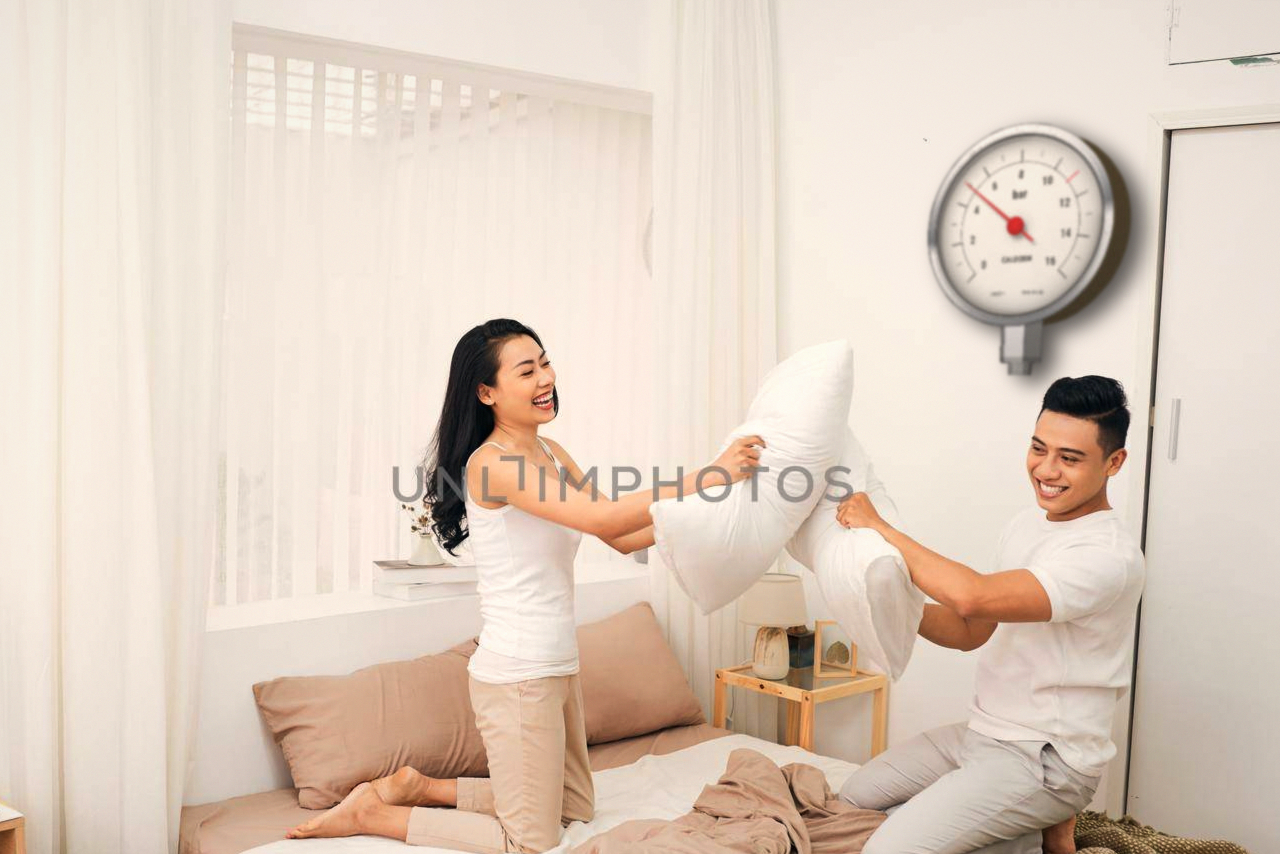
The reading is 5 bar
